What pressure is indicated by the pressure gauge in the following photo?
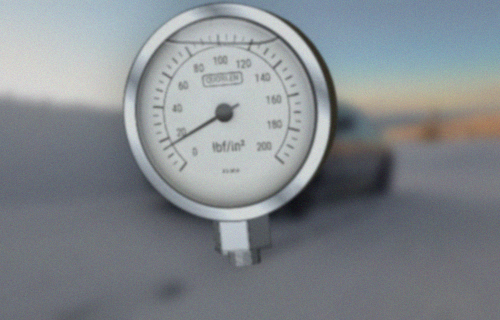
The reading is 15 psi
